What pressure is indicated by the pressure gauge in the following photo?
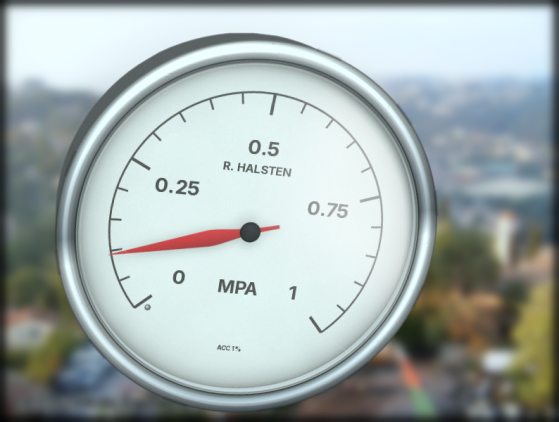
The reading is 0.1 MPa
